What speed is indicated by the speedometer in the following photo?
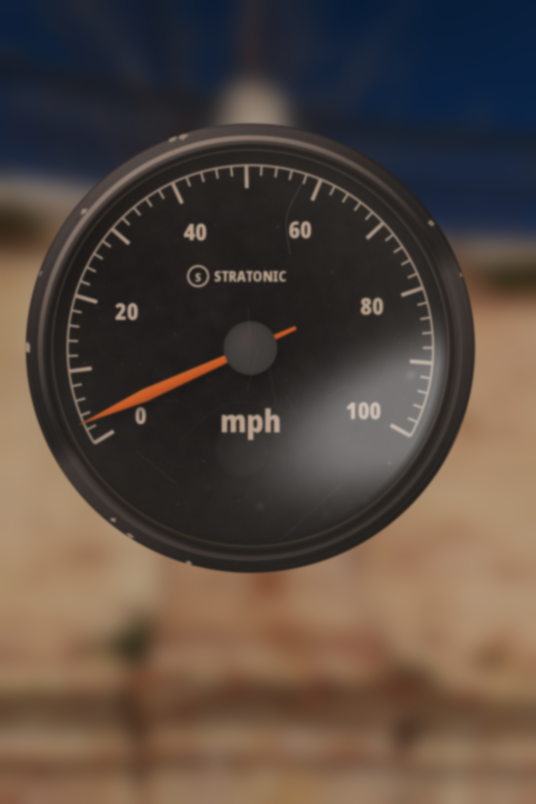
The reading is 3 mph
